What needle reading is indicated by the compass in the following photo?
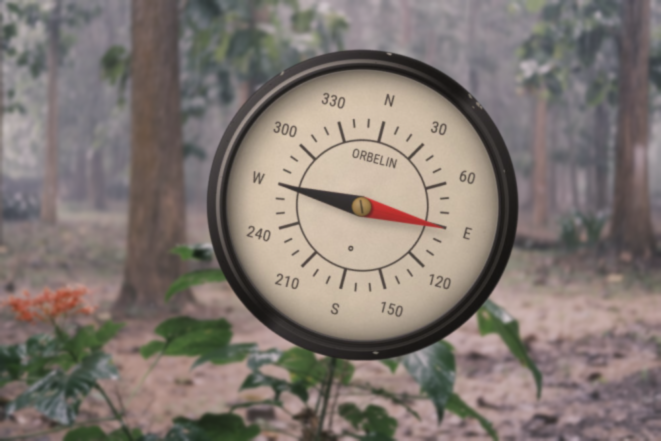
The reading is 90 °
